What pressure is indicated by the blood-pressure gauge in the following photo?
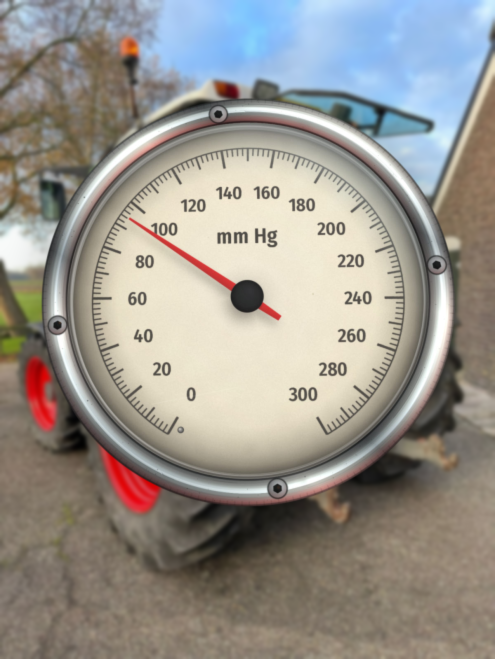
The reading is 94 mmHg
